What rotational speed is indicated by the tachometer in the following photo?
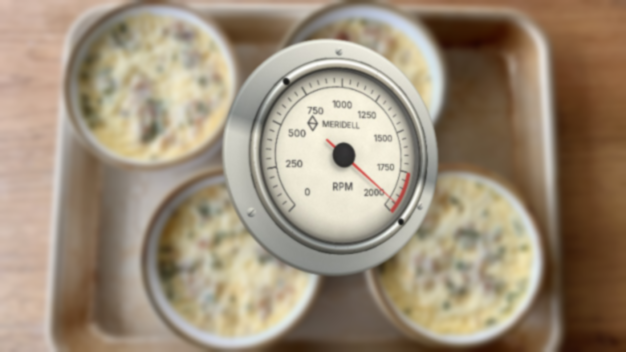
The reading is 1950 rpm
